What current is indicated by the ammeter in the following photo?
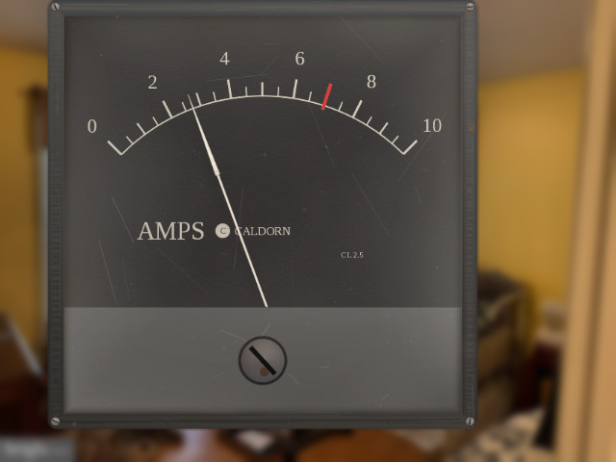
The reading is 2.75 A
